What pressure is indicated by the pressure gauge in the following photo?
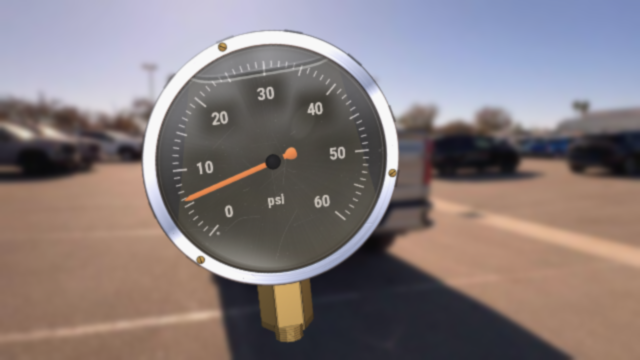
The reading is 6 psi
